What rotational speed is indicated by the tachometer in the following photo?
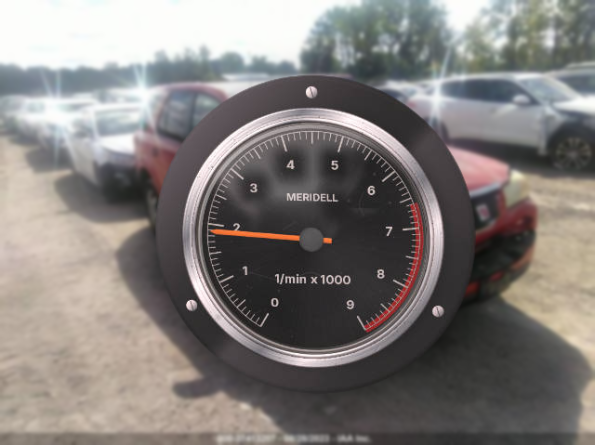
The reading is 1900 rpm
